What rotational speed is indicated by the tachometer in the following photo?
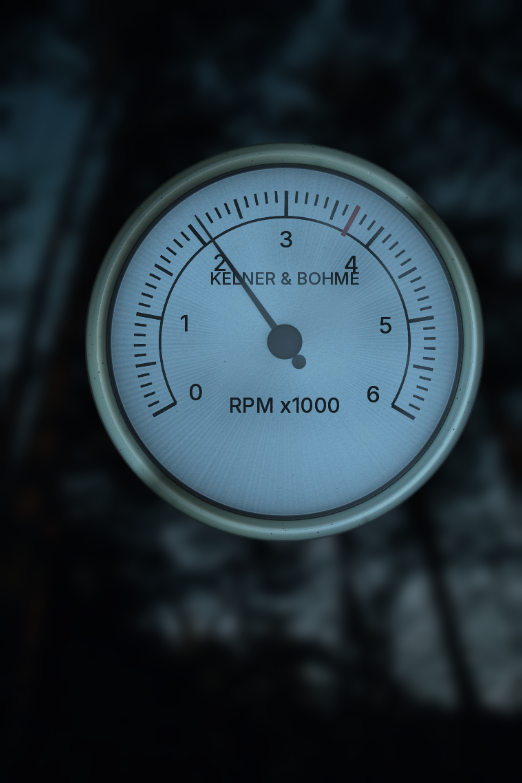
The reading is 2100 rpm
